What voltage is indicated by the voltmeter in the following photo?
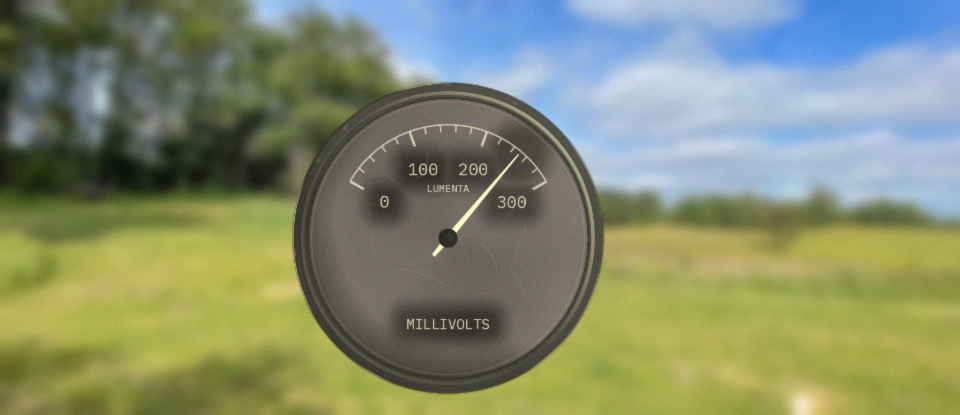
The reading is 250 mV
